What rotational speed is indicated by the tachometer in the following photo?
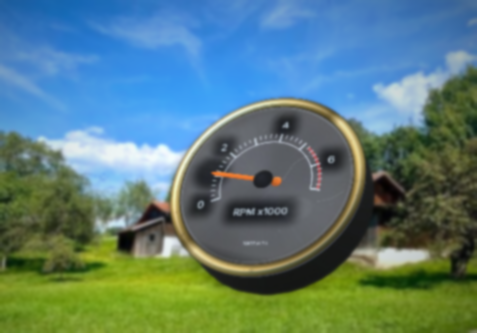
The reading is 1000 rpm
